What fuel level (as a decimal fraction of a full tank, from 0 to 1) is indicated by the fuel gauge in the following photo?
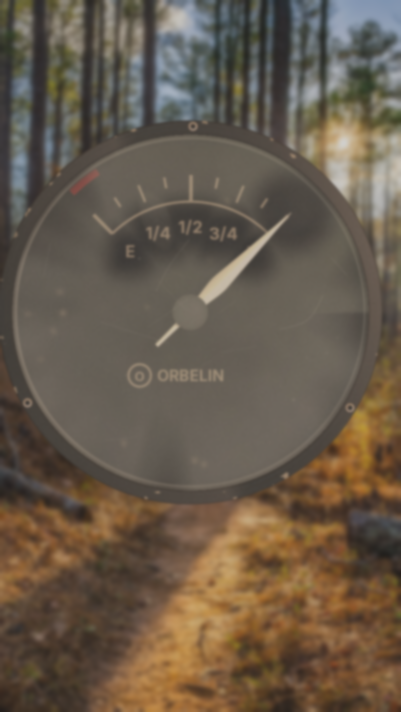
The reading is 1
